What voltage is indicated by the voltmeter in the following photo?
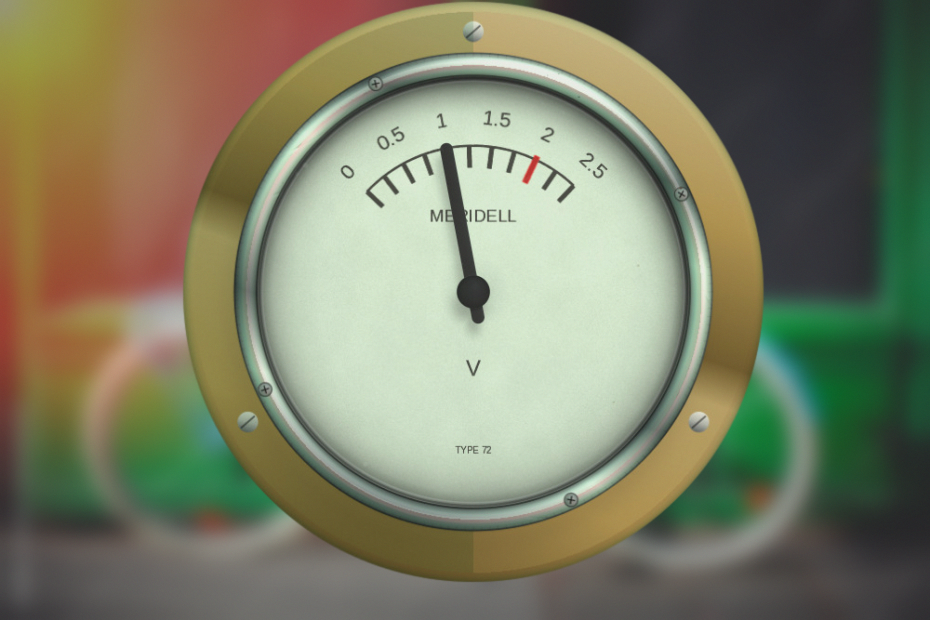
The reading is 1 V
